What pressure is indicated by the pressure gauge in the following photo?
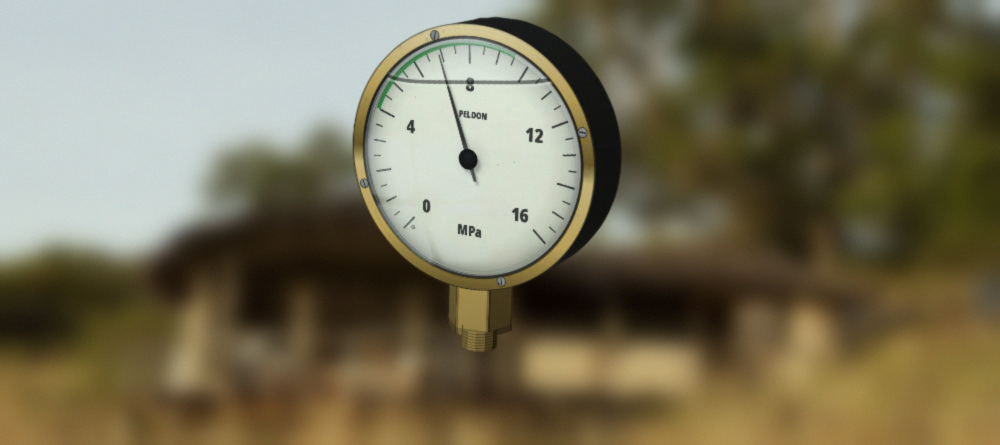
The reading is 7 MPa
